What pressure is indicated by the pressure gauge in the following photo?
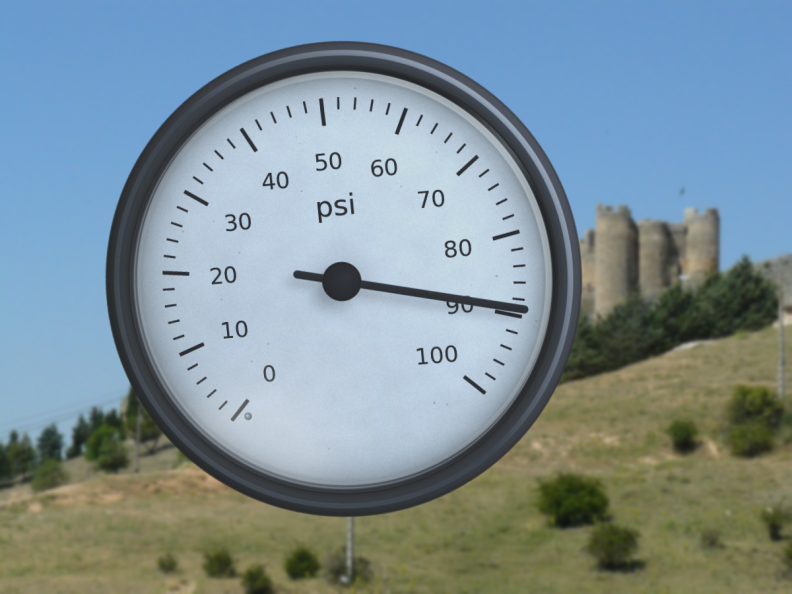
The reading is 89 psi
